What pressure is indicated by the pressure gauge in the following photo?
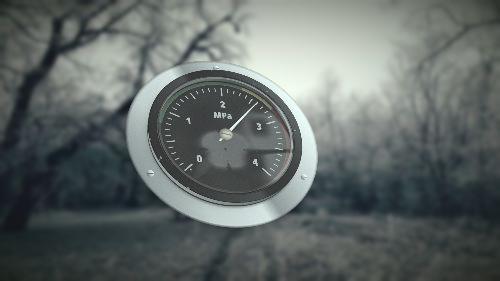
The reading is 2.6 MPa
